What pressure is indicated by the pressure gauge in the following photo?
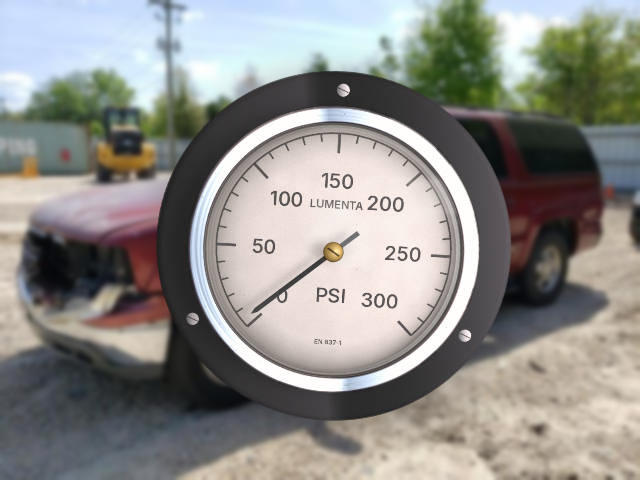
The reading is 5 psi
